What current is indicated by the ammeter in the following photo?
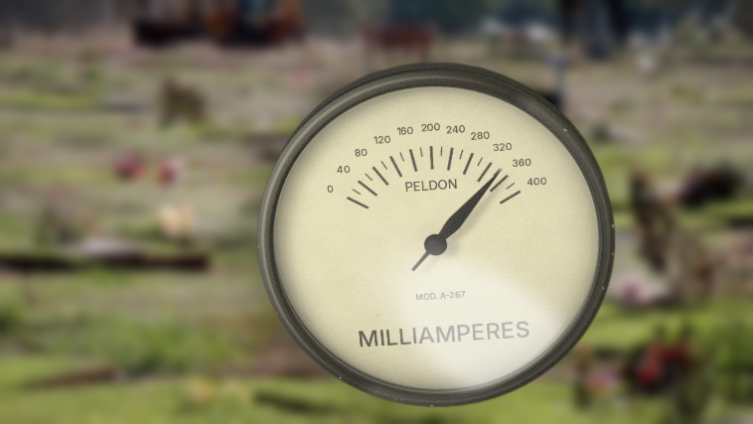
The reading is 340 mA
